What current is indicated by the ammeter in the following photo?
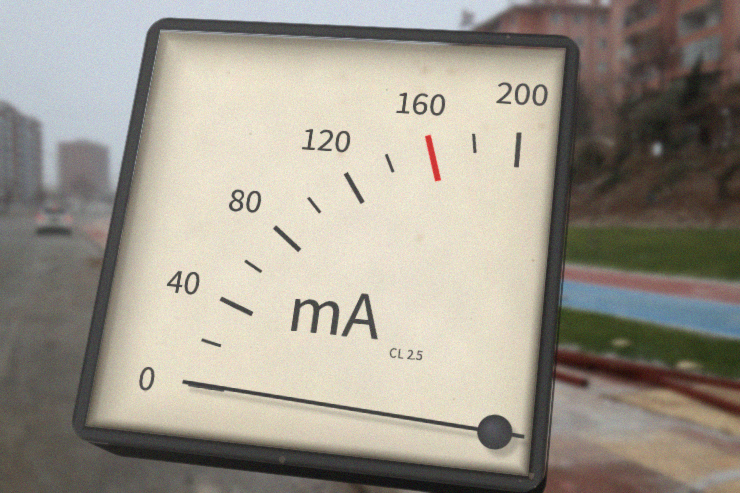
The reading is 0 mA
